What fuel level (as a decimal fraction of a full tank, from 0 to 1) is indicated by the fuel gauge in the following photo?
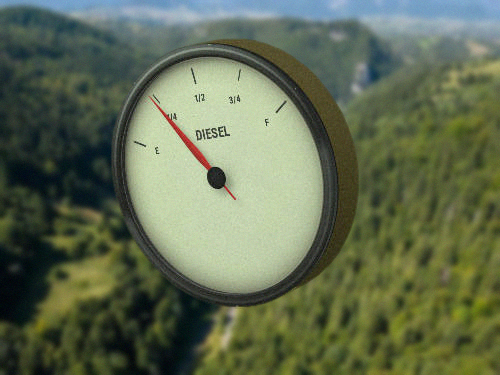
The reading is 0.25
